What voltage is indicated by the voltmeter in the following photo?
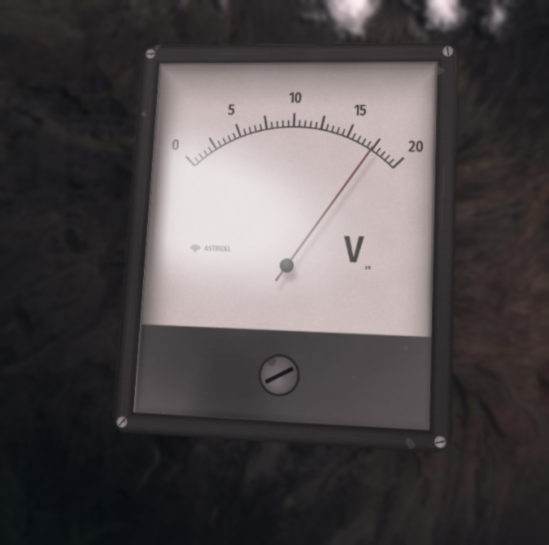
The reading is 17.5 V
